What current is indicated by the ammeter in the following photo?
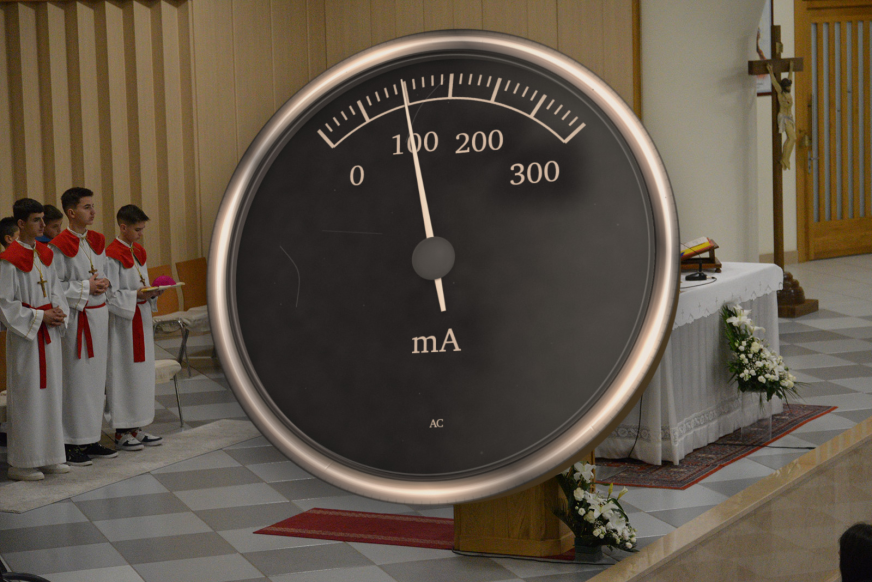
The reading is 100 mA
